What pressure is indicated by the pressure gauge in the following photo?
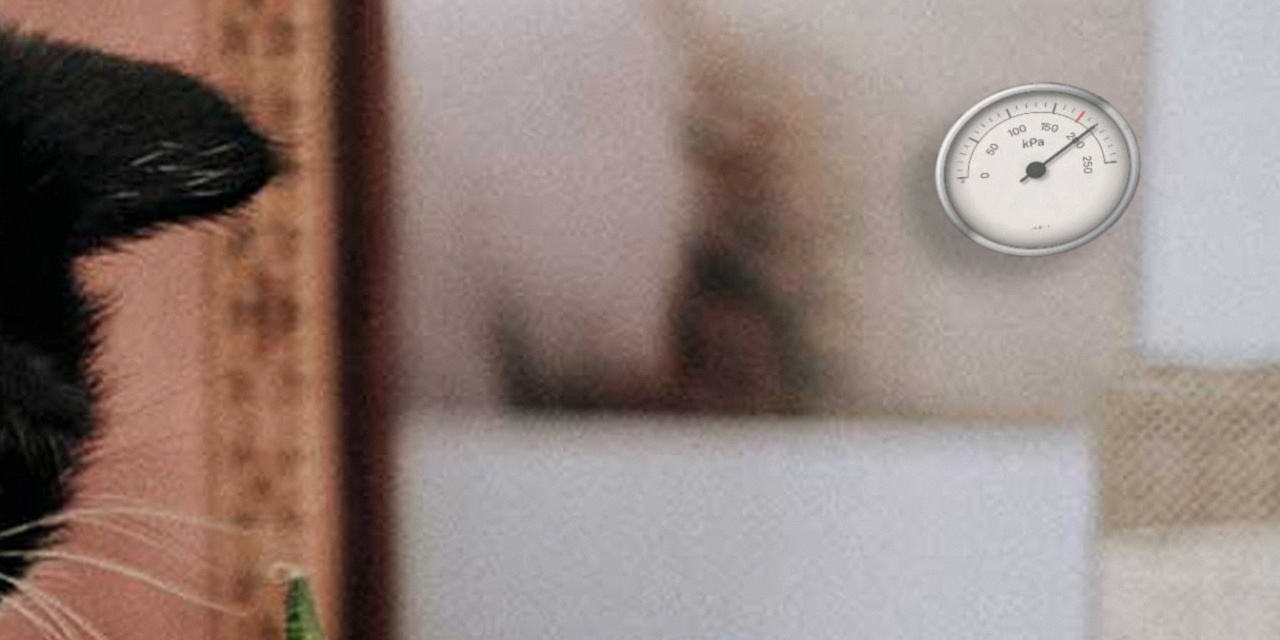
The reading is 200 kPa
